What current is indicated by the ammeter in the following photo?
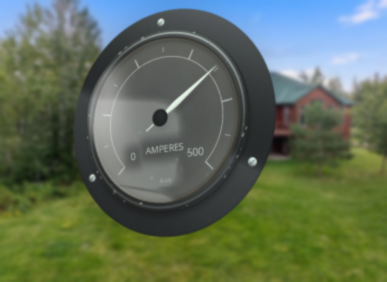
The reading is 350 A
